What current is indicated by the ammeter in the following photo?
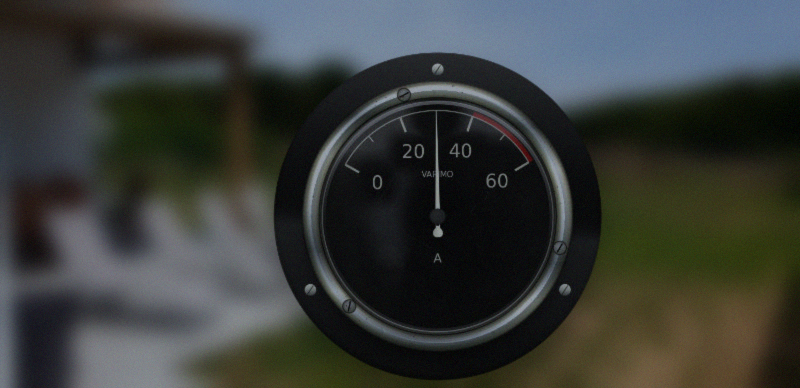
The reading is 30 A
